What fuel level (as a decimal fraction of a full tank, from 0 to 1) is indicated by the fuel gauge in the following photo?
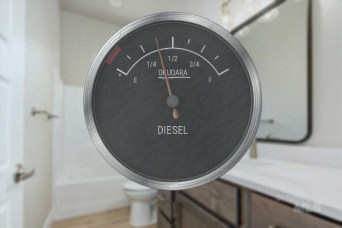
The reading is 0.375
